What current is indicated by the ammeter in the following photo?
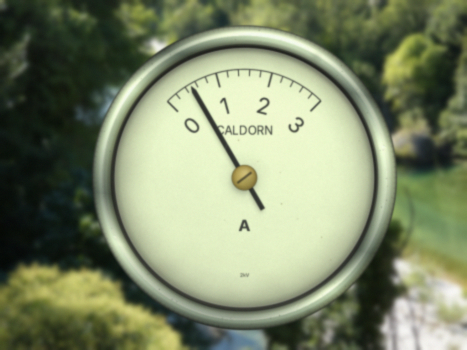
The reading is 0.5 A
